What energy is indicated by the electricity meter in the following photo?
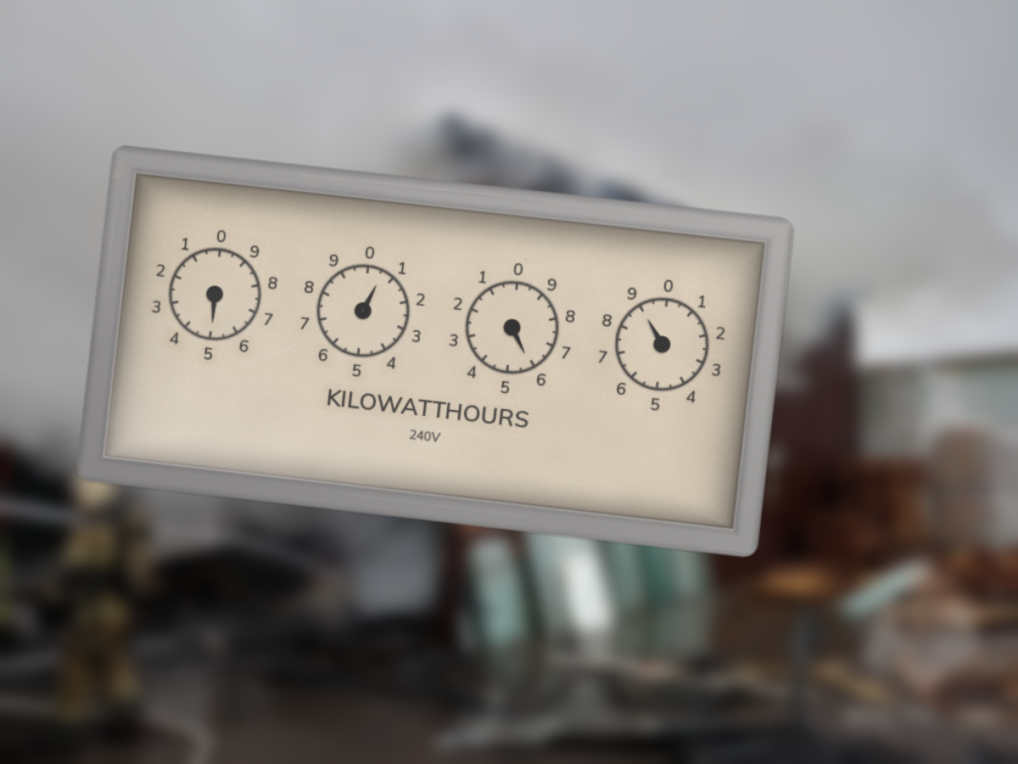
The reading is 5059 kWh
